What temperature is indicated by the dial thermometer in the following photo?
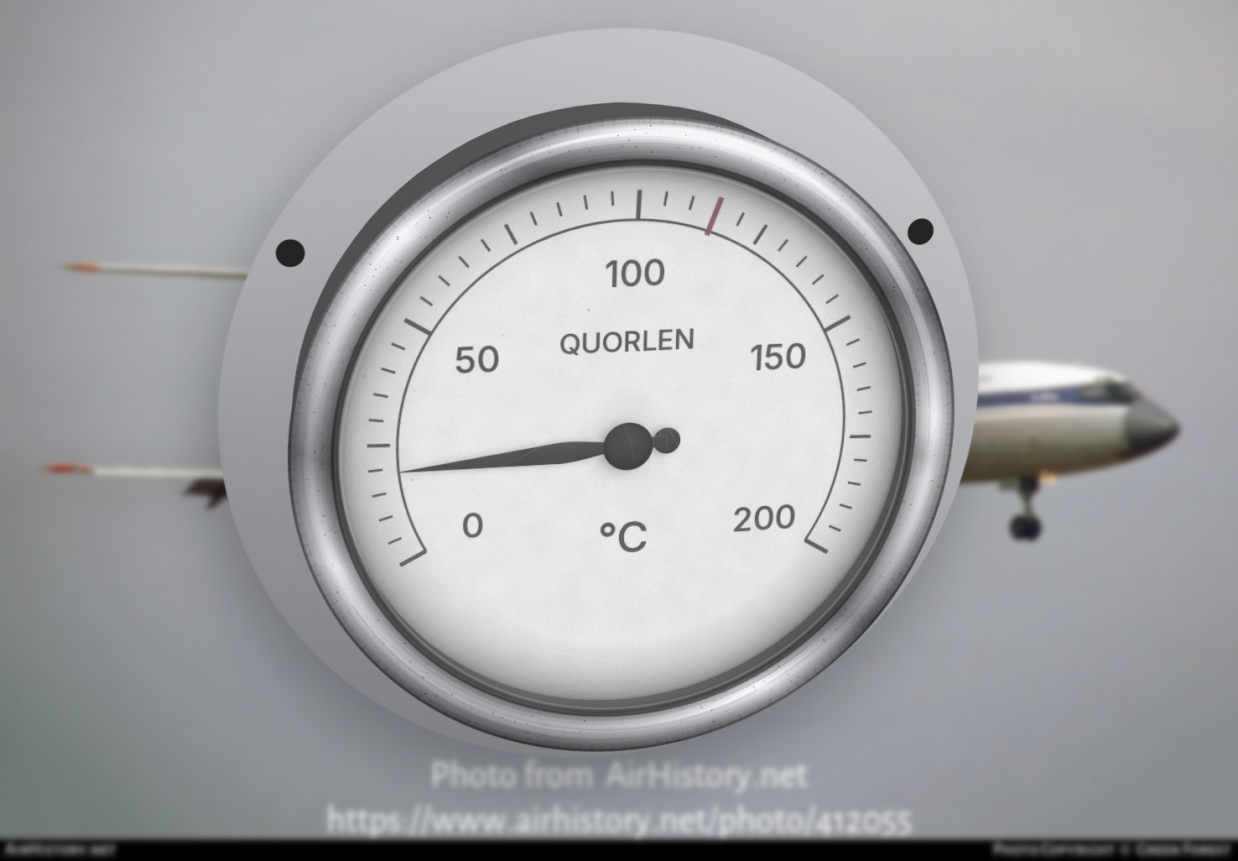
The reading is 20 °C
